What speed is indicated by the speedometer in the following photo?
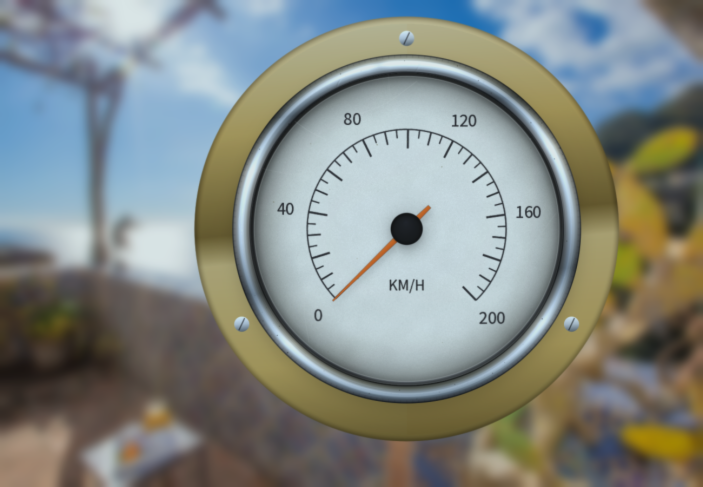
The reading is 0 km/h
